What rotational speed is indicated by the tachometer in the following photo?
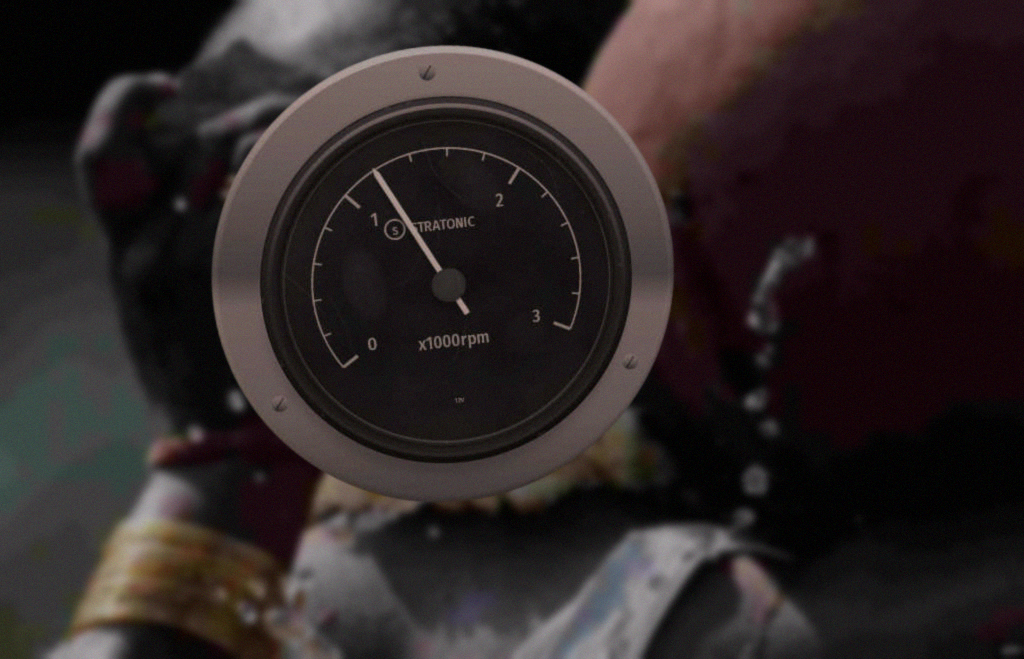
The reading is 1200 rpm
